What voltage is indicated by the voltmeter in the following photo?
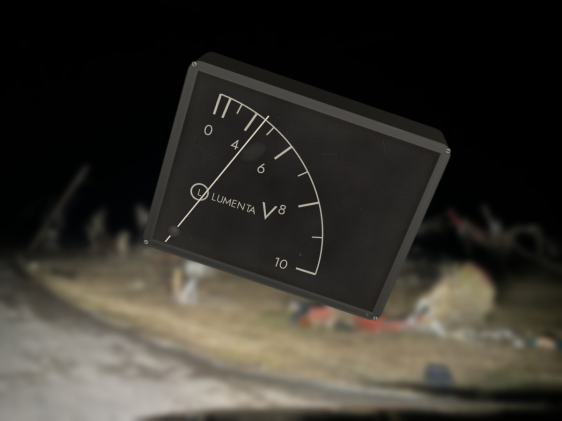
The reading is 4.5 V
